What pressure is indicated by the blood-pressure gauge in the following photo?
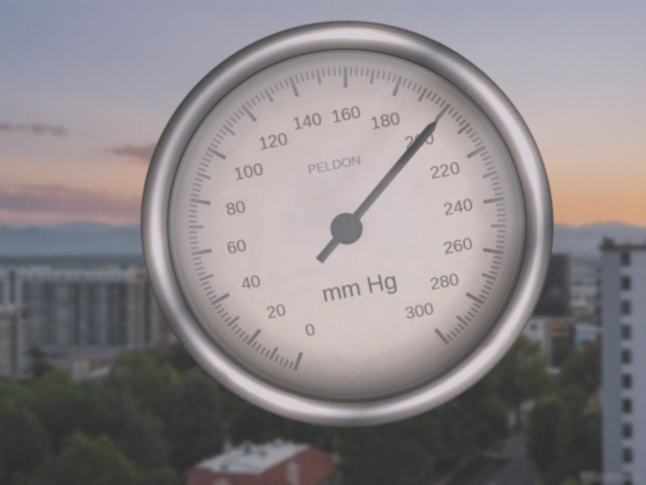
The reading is 200 mmHg
